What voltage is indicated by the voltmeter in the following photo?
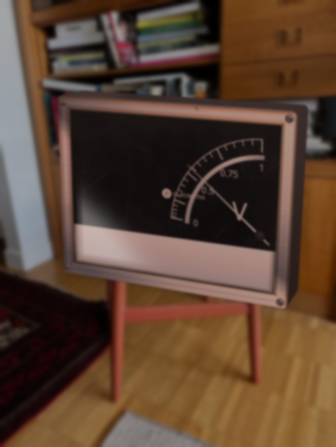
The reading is 0.55 V
